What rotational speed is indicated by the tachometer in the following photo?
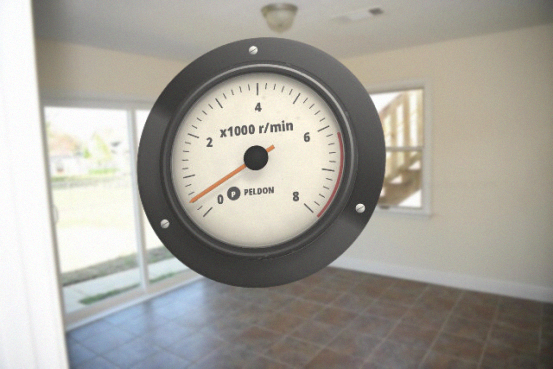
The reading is 400 rpm
